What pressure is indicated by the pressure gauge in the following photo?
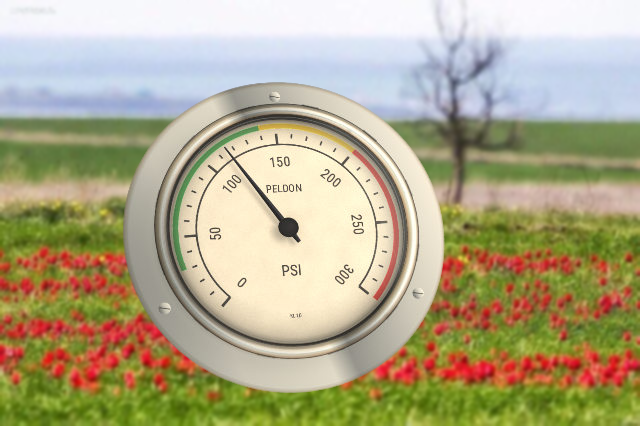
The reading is 115 psi
